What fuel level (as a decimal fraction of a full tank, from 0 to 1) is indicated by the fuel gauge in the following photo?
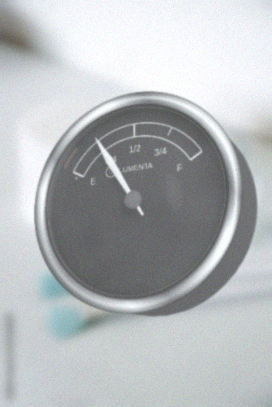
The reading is 0.25
